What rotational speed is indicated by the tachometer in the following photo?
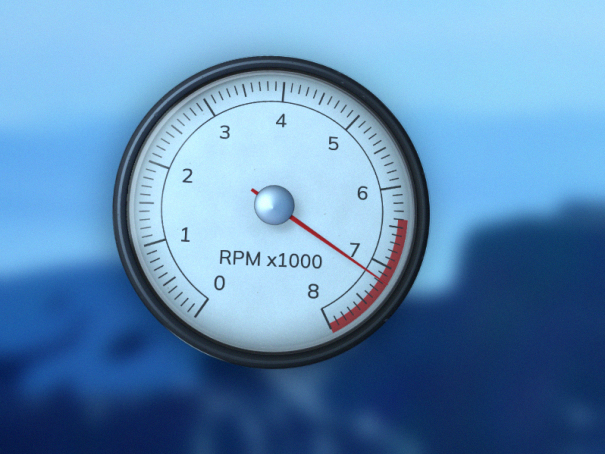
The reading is 7200 rpm
